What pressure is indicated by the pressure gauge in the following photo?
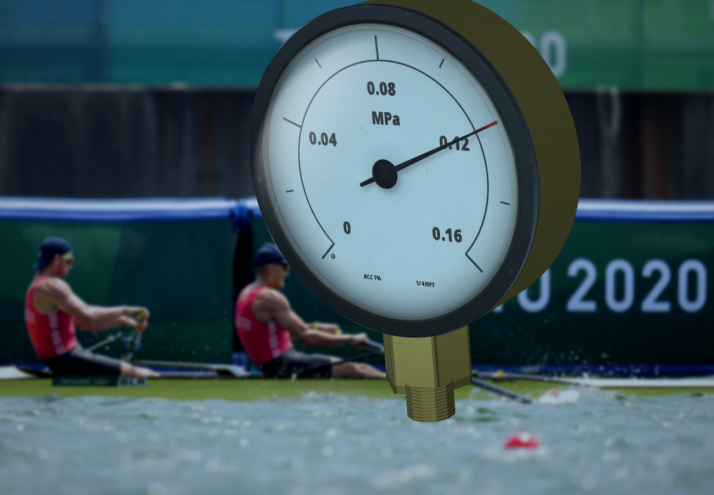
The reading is 0.12 MPa
